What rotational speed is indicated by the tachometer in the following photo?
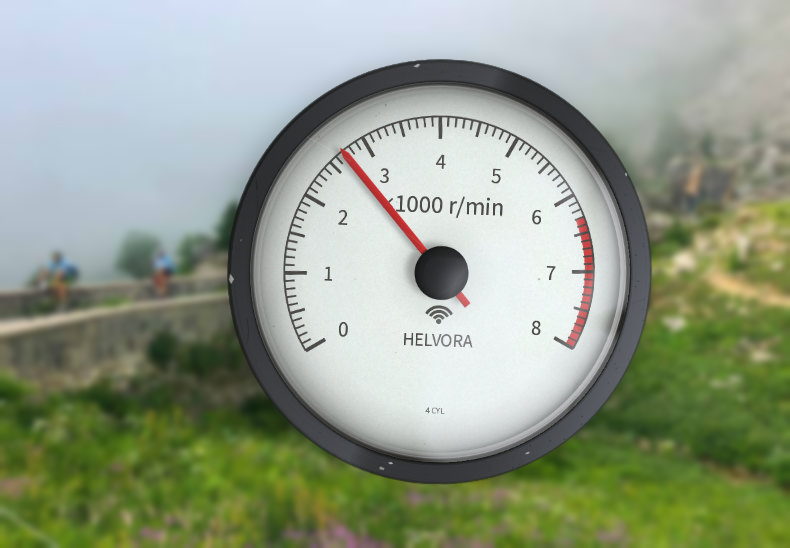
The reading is 2700 rpm
